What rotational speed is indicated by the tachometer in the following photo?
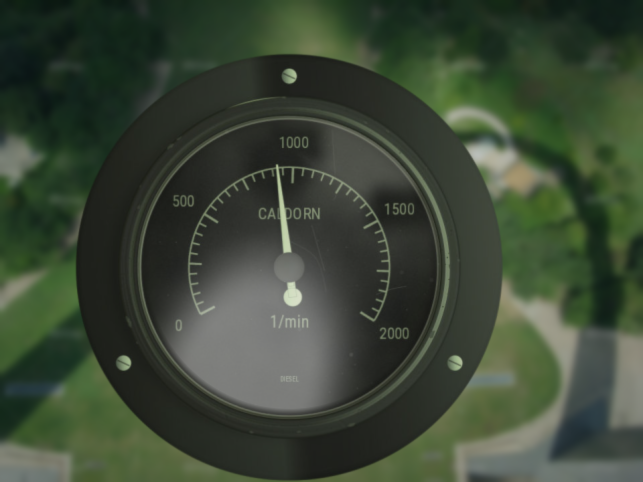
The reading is 925 rpm
